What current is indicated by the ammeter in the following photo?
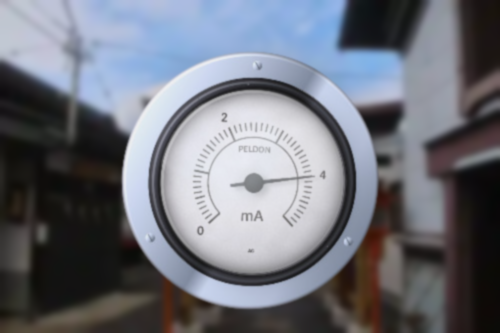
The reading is 4 mA
